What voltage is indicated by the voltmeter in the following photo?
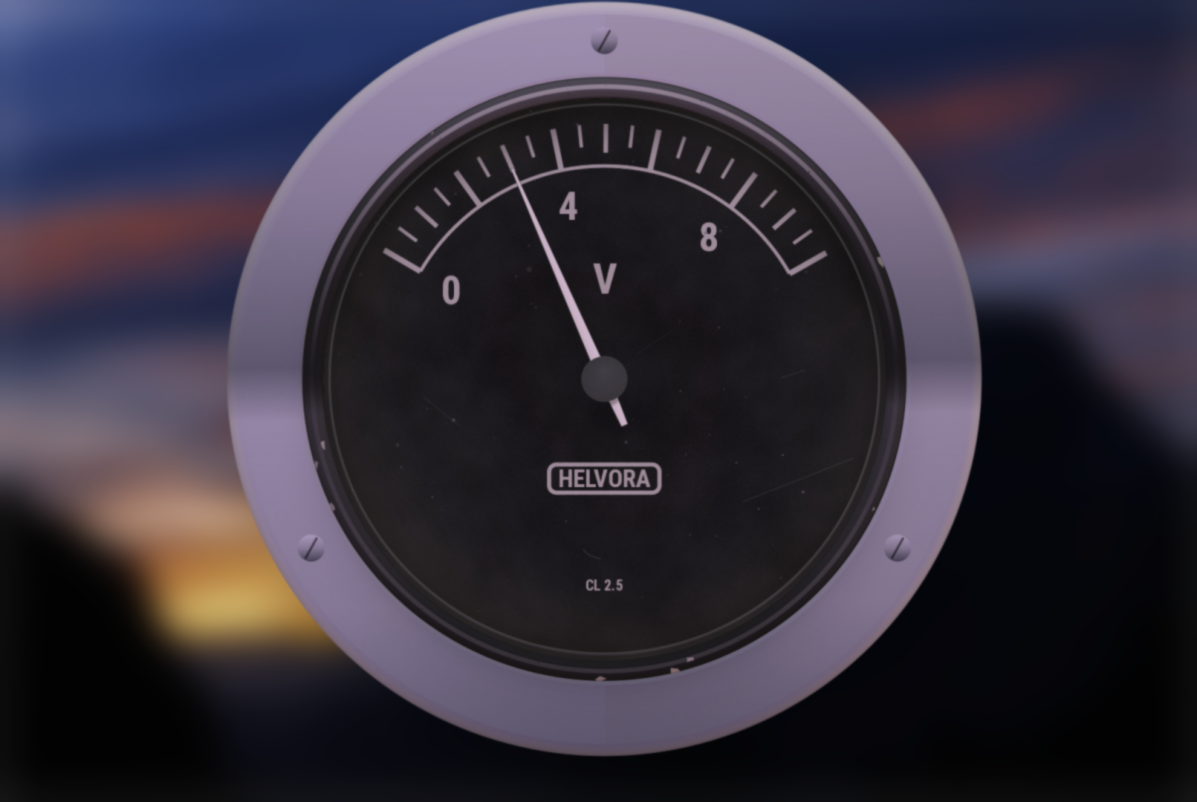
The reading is 3 V
